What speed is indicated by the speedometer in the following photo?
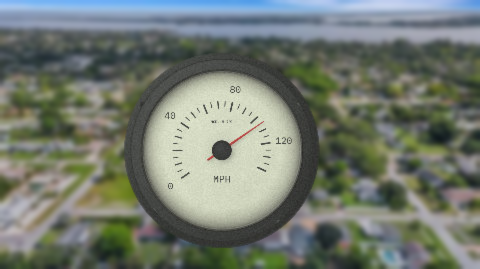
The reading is 105 mph
